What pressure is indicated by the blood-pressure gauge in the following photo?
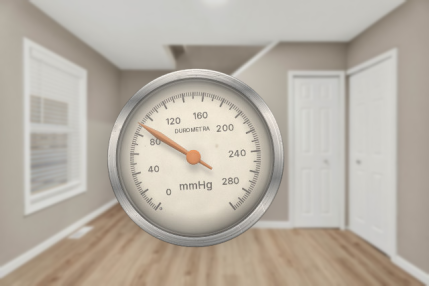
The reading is 90 mmHg
